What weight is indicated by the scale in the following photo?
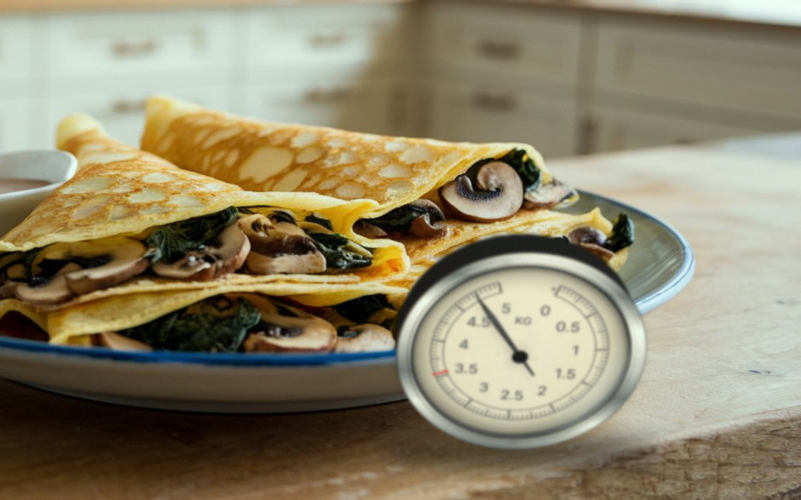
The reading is 4.75 kg
